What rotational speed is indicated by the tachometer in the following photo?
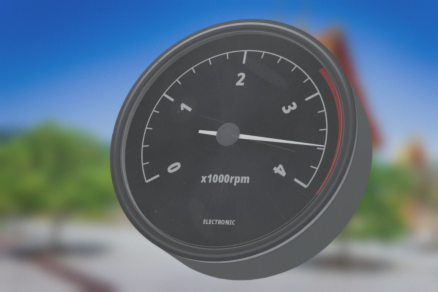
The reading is 3600 rpm
